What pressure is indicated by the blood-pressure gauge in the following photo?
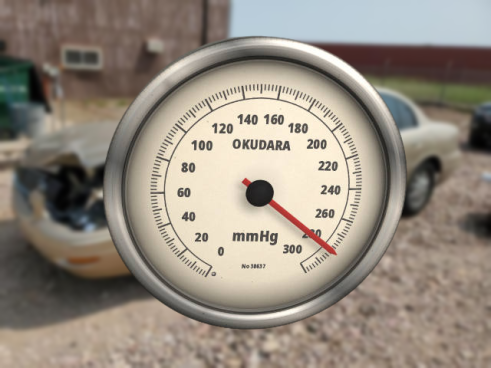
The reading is 280 mmHg
